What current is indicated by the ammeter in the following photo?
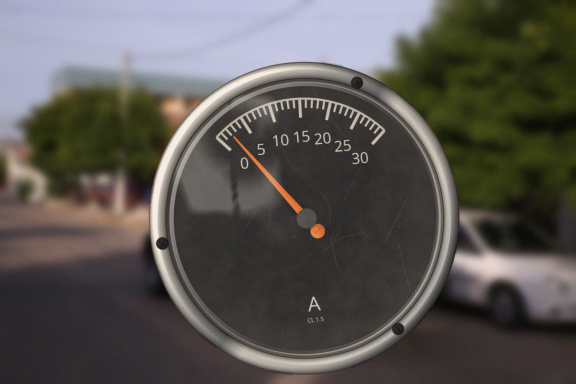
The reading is 2 A
